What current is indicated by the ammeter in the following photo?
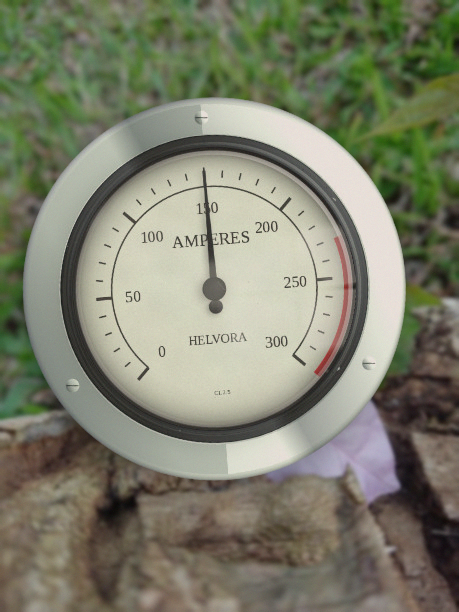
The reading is 150 A
